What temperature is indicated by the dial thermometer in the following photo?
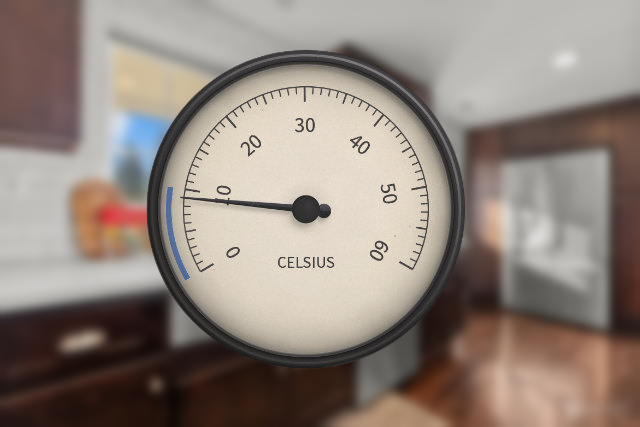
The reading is 9 °C
